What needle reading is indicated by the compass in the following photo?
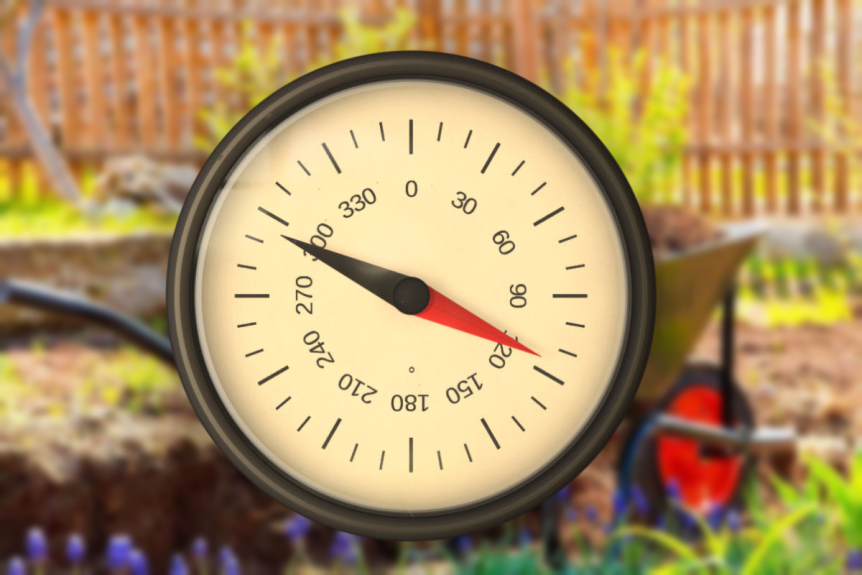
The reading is 115 °
